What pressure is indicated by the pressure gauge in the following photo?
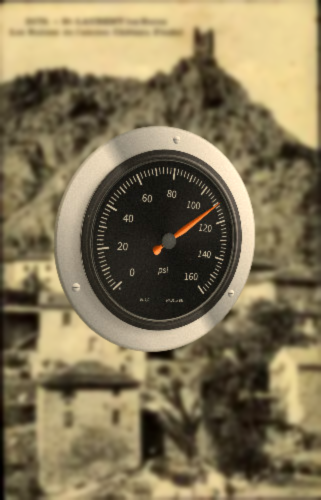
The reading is 110 psi
